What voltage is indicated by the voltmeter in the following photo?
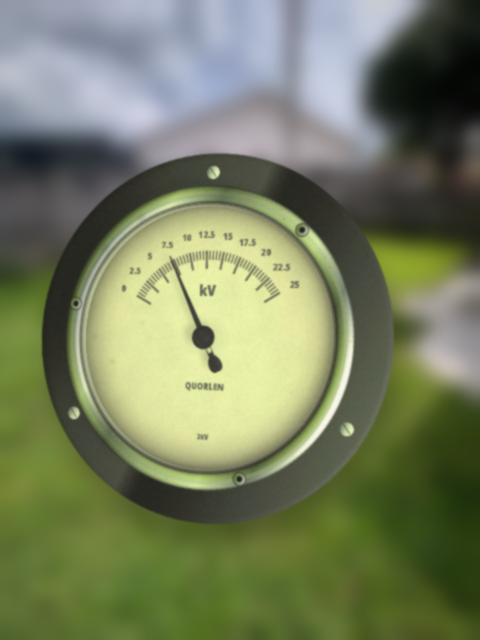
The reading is 7.5 kV
